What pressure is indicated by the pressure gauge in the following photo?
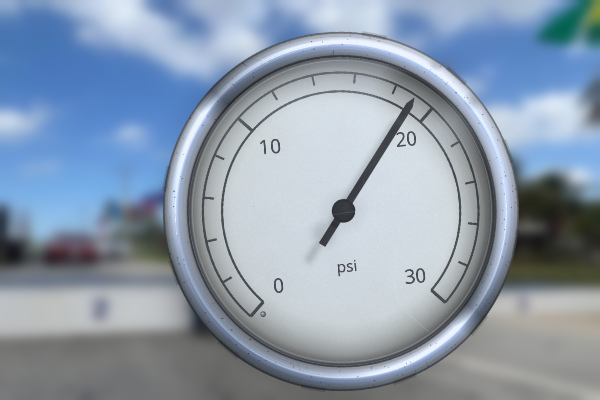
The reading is 19 psi
